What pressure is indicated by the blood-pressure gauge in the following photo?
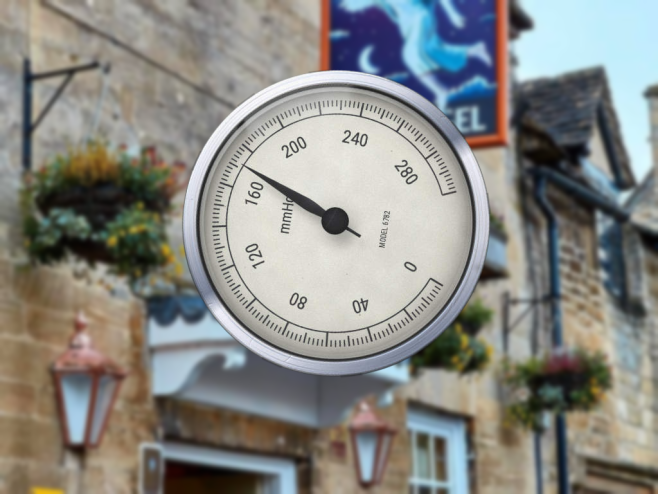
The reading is 172 mmHg
